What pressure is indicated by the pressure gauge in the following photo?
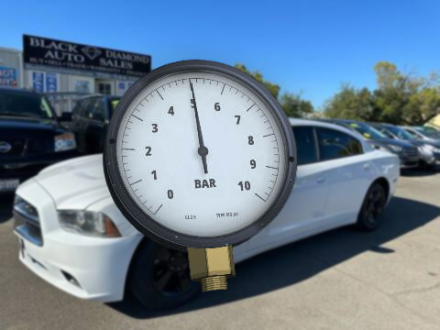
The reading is 5 bar
